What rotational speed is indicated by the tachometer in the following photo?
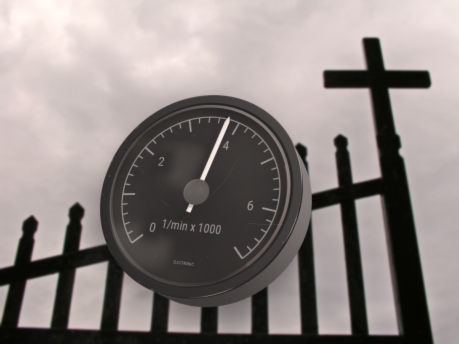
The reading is 3800 rpm
